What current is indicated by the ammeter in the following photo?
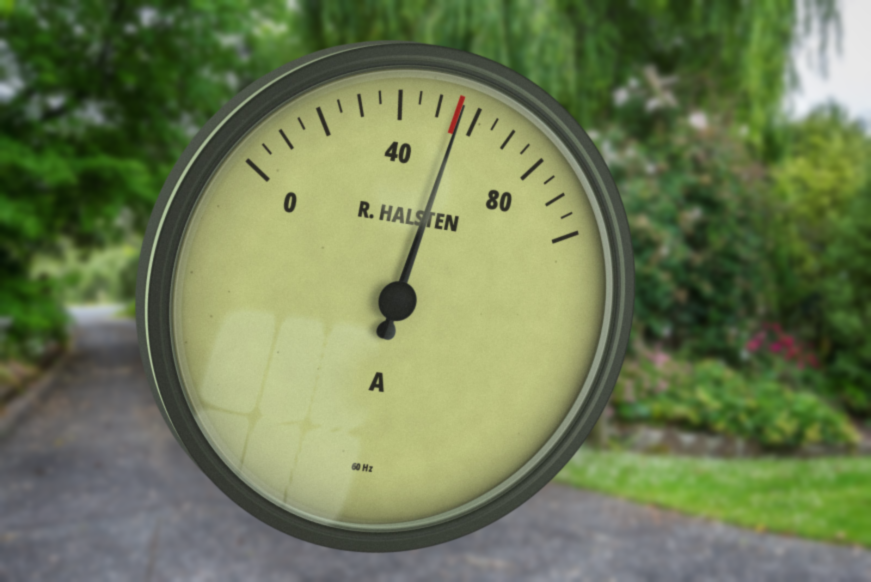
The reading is 55 A
